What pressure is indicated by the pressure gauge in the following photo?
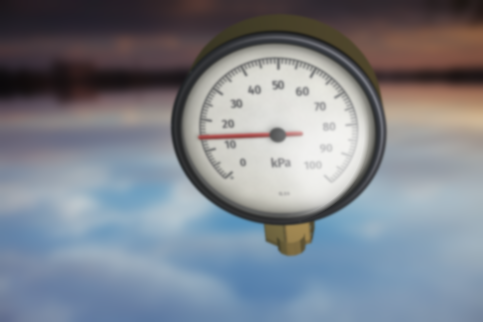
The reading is 15 kPa
